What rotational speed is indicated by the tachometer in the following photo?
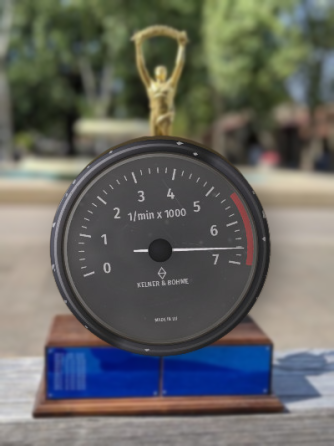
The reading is 6600 rpm
